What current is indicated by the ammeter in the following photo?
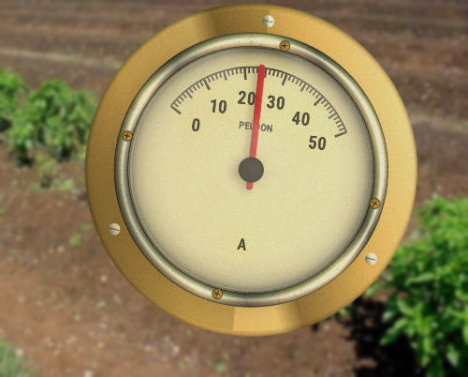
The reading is 24 A
